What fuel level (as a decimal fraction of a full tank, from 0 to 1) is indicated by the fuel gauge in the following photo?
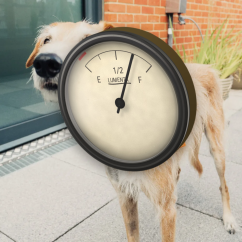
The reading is 0.75
